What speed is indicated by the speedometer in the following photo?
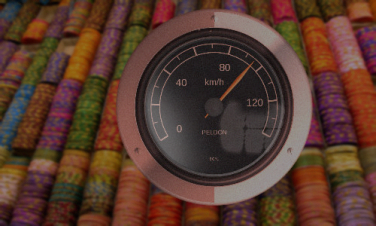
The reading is 95 km/h
